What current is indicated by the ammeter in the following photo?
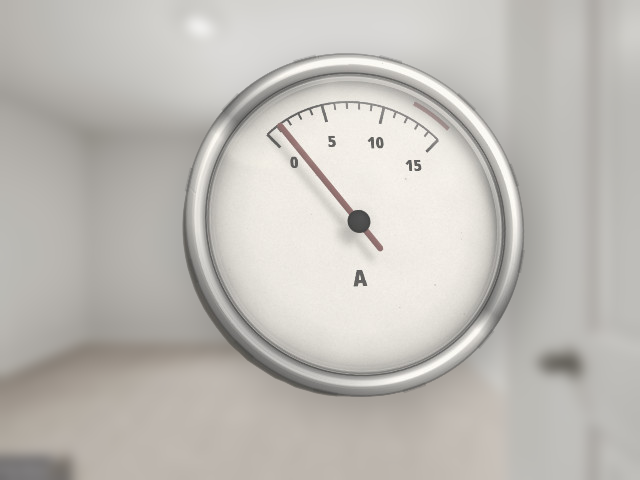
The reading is 1 A
